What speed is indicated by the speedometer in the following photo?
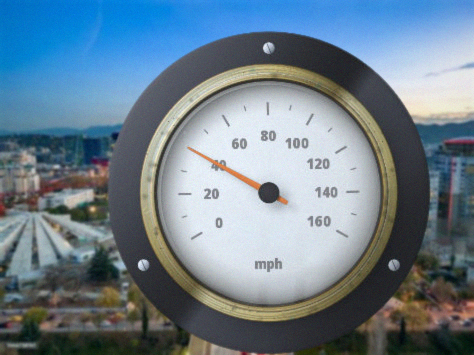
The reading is 40 mph
